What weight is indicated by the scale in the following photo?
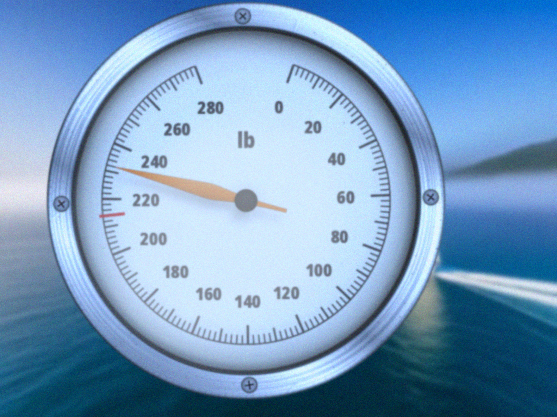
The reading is 232 lb
